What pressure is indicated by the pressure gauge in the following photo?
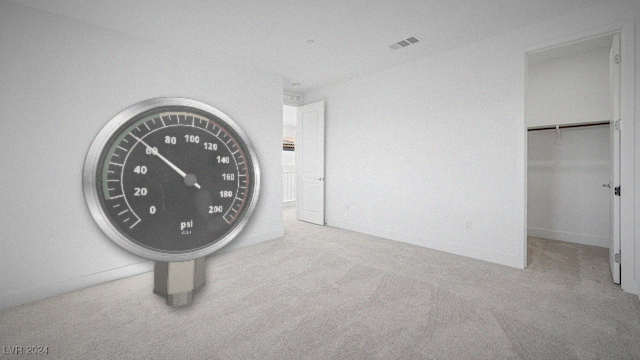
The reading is 60 psi
